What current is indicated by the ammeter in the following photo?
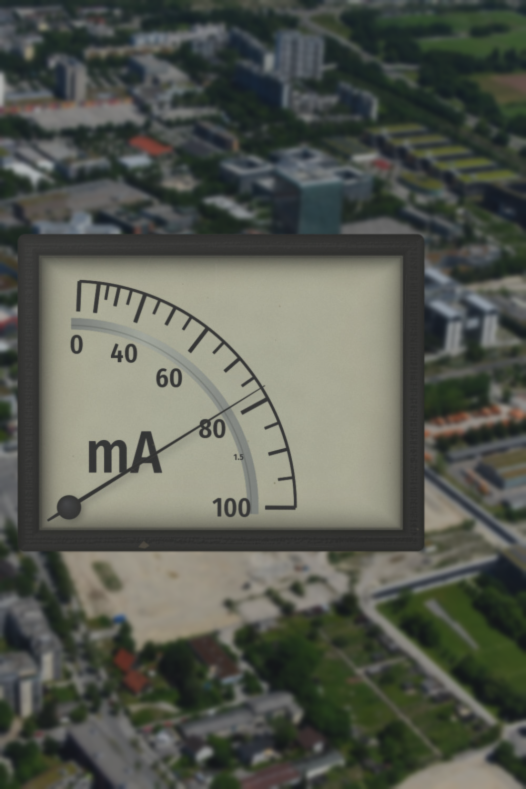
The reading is 77.5 mA
